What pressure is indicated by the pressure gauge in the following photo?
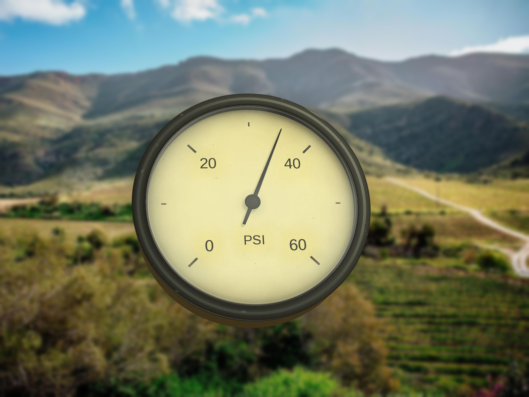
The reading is 35 psi
